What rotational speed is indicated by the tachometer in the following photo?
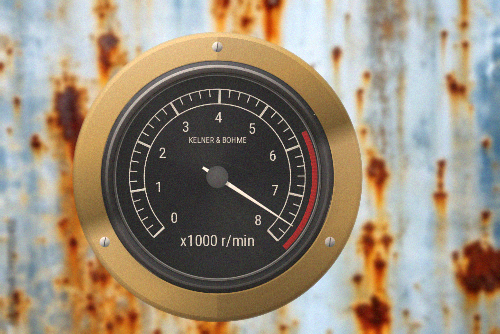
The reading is 7600 rpm
